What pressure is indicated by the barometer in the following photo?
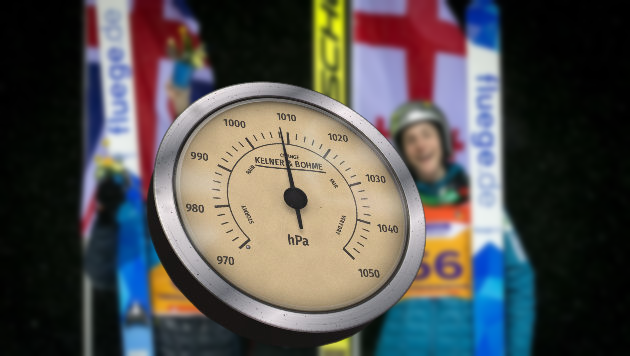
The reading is 1008 hPa
